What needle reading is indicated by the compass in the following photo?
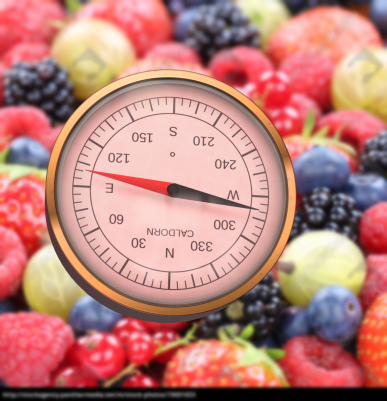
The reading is 100 °
